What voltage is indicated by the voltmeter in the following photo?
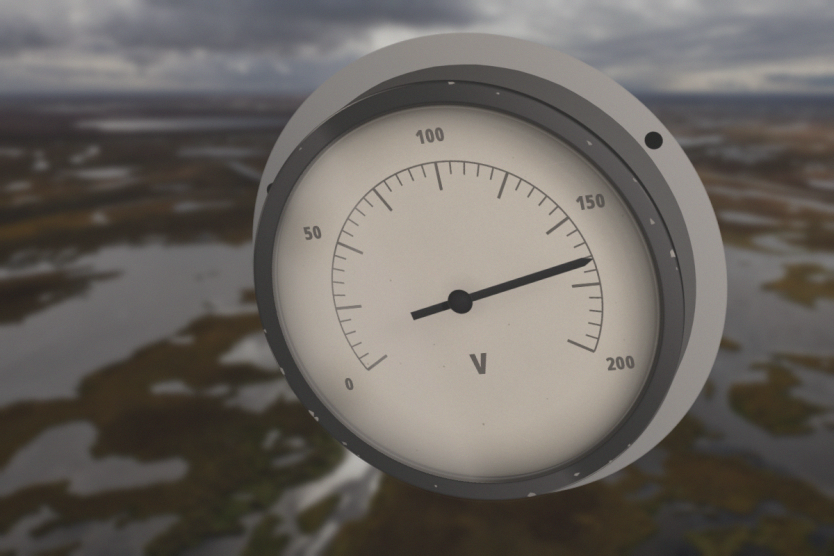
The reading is 165 V
